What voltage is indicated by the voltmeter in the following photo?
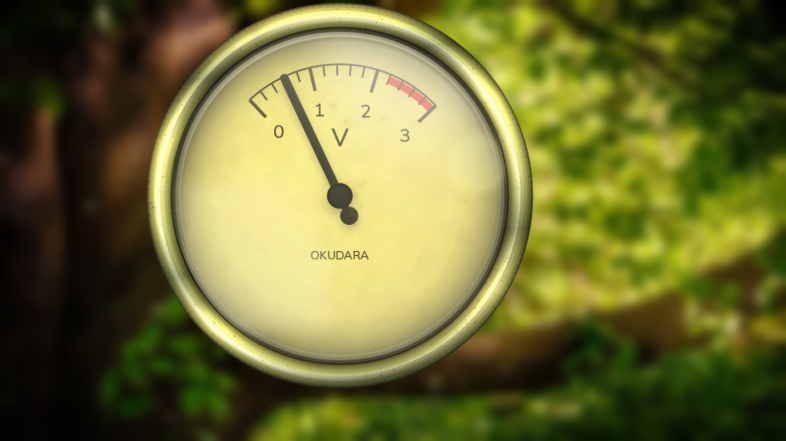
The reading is 0.6 V
